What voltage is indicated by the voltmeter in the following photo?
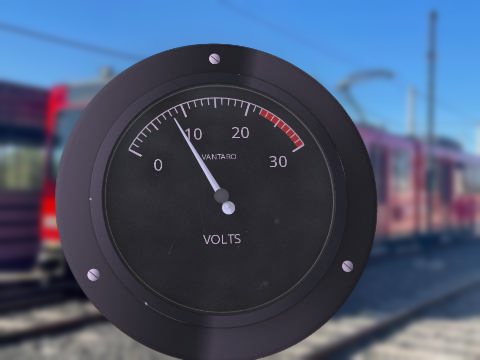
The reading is 8 V
